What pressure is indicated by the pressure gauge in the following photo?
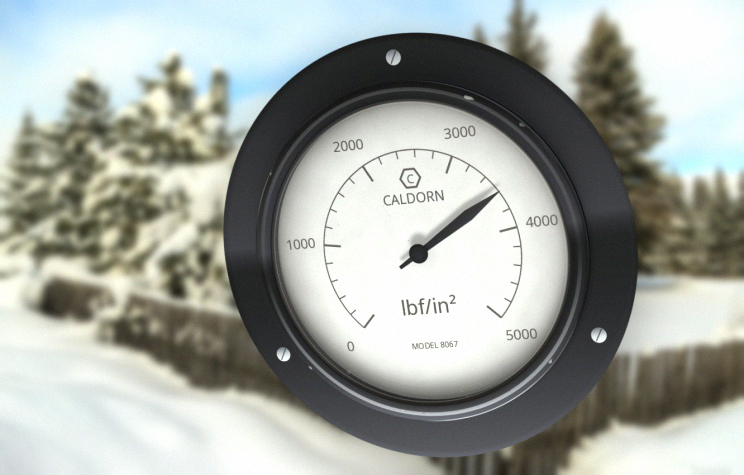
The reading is 3600 psi
